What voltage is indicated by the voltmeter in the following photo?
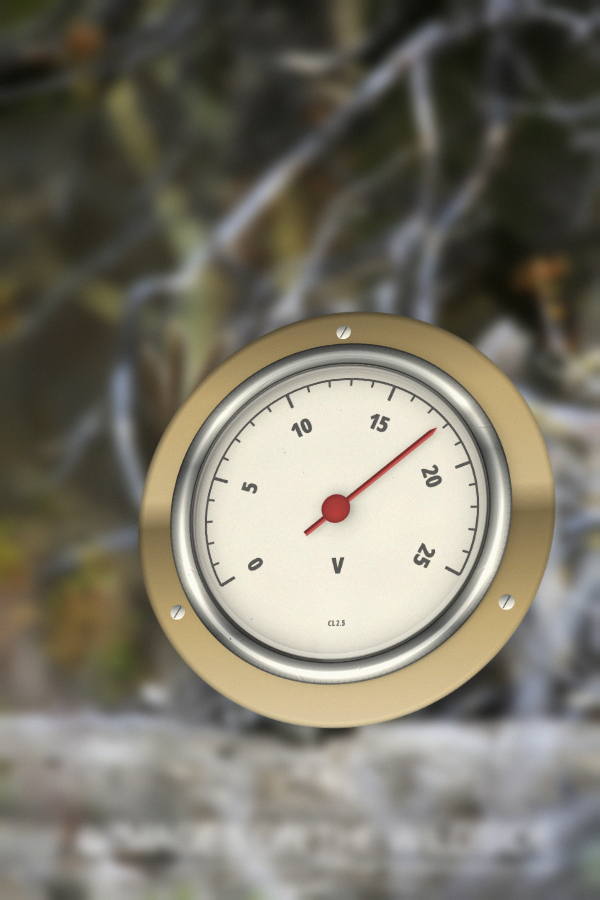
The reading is 18 V
